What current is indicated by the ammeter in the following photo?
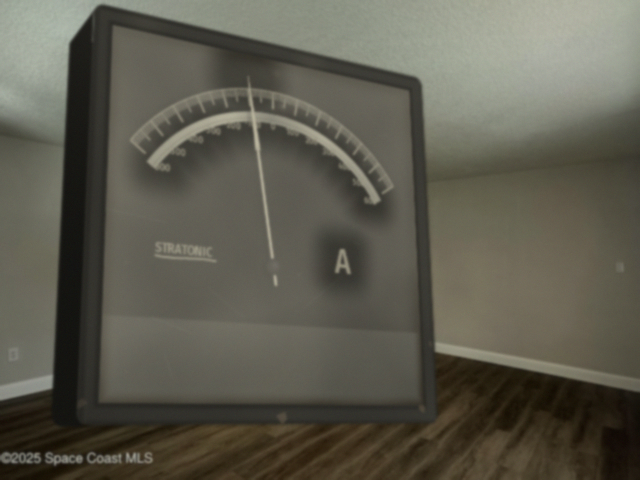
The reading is -100 A
